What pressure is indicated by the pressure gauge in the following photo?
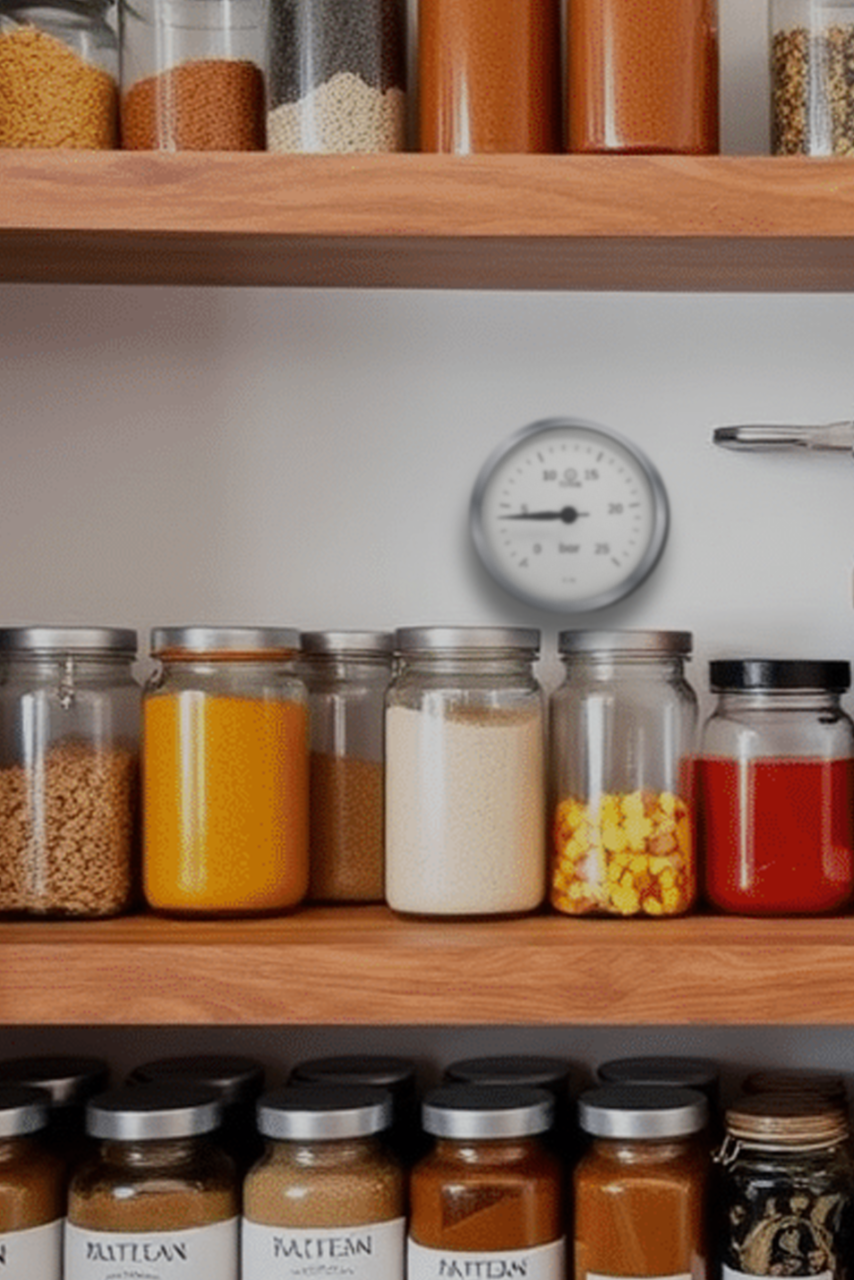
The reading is 4 bar
